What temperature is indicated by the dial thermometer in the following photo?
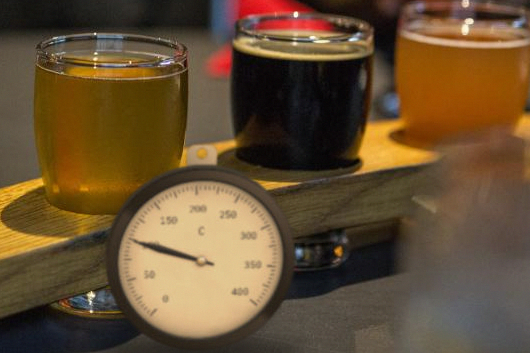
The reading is 100 °C
